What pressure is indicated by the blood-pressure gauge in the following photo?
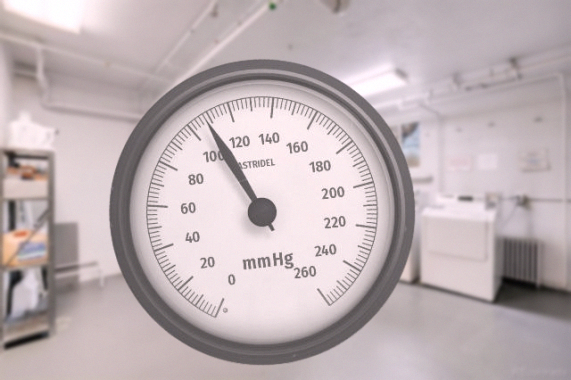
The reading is 108 mmHg
